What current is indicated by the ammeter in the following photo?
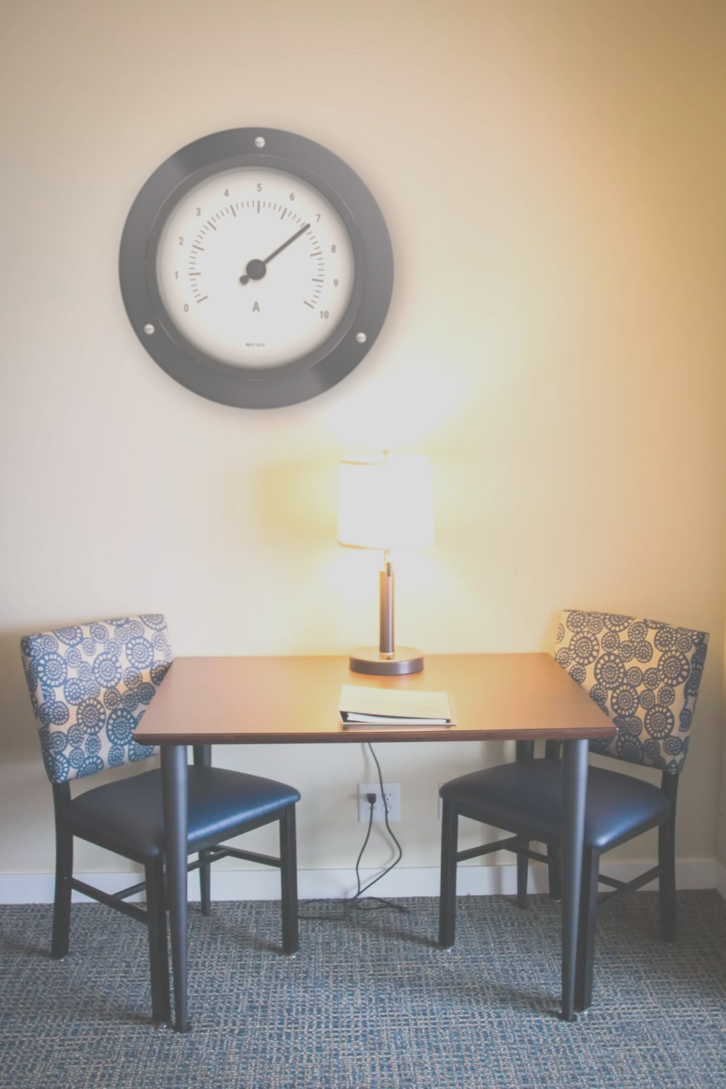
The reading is 7 A
